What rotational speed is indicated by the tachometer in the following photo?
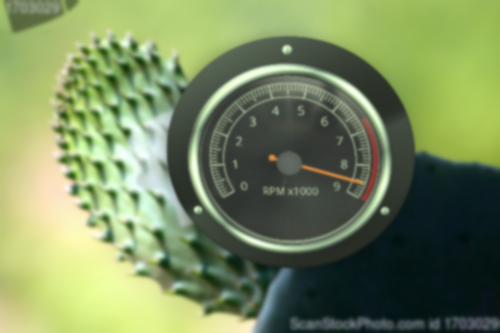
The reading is 8500 rpm
